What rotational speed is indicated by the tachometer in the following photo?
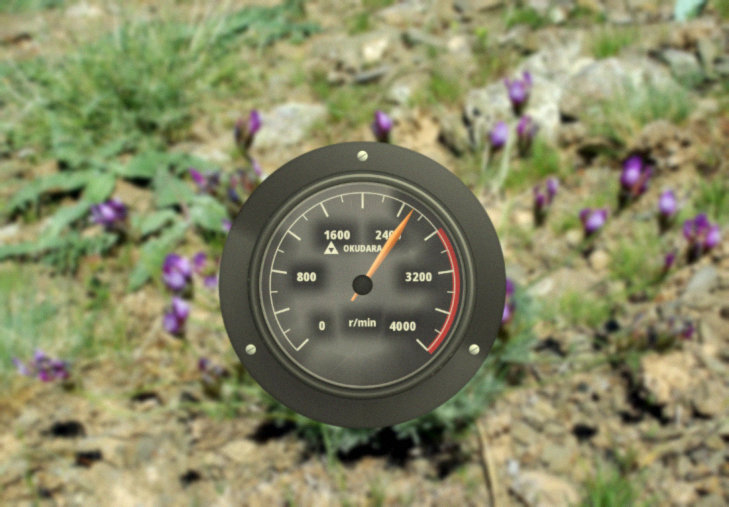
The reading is 2500 rpm
